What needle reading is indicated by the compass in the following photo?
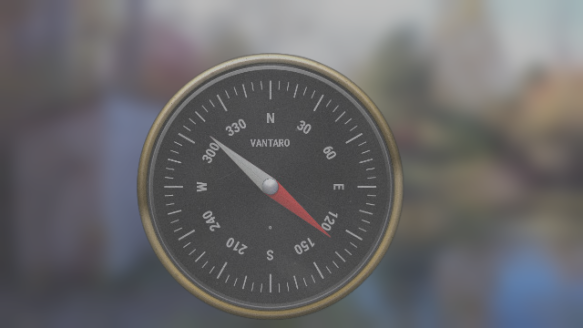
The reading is 130 °
